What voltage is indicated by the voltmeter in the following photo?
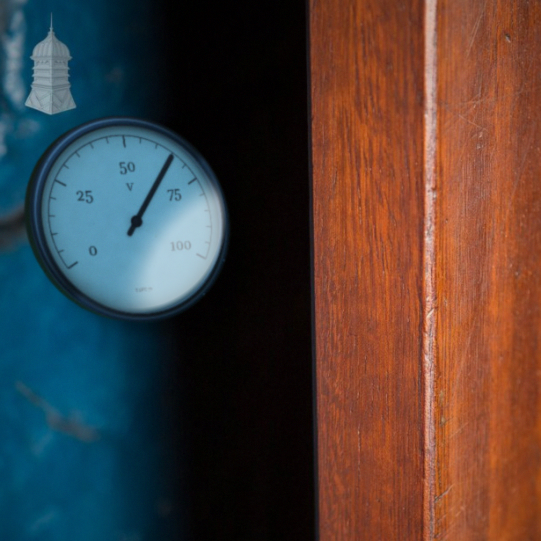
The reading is 65 V
